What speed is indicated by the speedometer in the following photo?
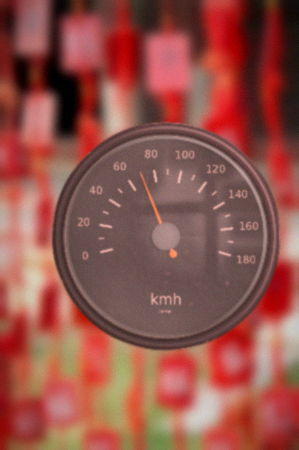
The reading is 70 km/h
